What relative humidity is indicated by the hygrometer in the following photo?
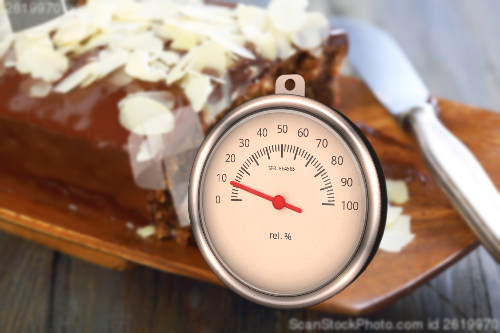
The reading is 10 %
